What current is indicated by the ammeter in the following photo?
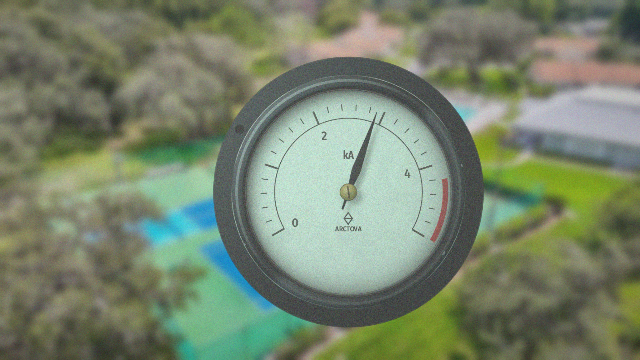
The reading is 2.9 kA
